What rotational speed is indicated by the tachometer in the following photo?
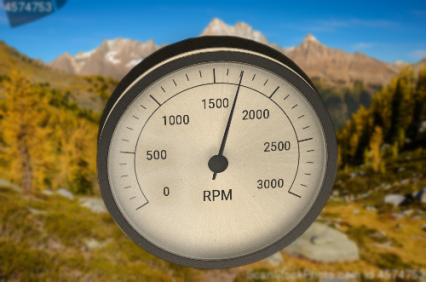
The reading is 1700 rpm
